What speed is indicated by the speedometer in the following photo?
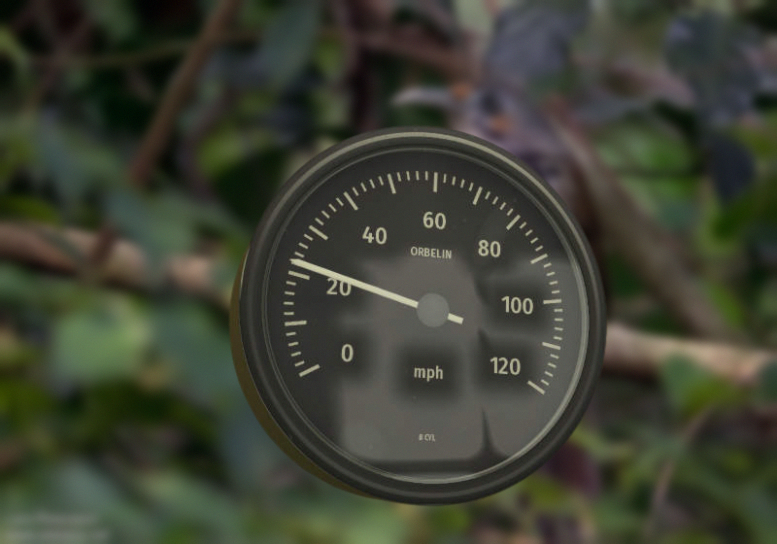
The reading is 22 mph
